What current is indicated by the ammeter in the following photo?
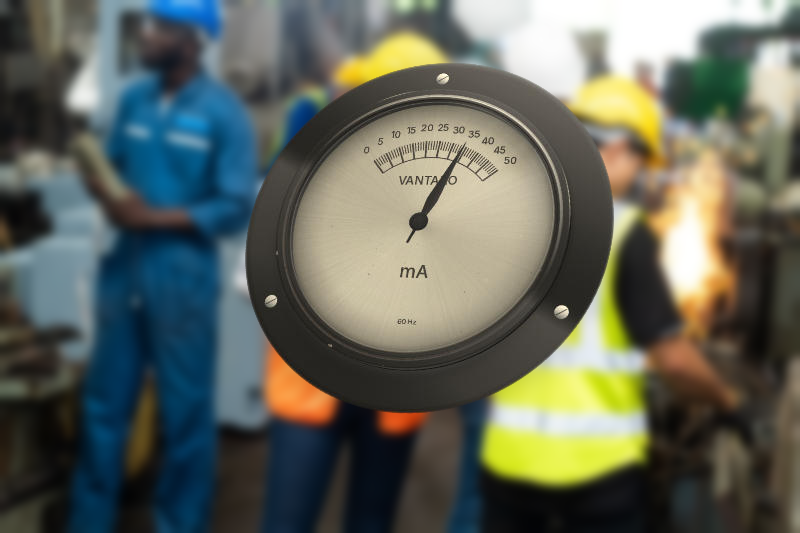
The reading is 35 mA
